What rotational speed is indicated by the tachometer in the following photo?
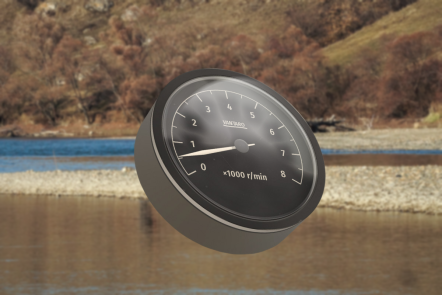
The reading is 500 rpm
